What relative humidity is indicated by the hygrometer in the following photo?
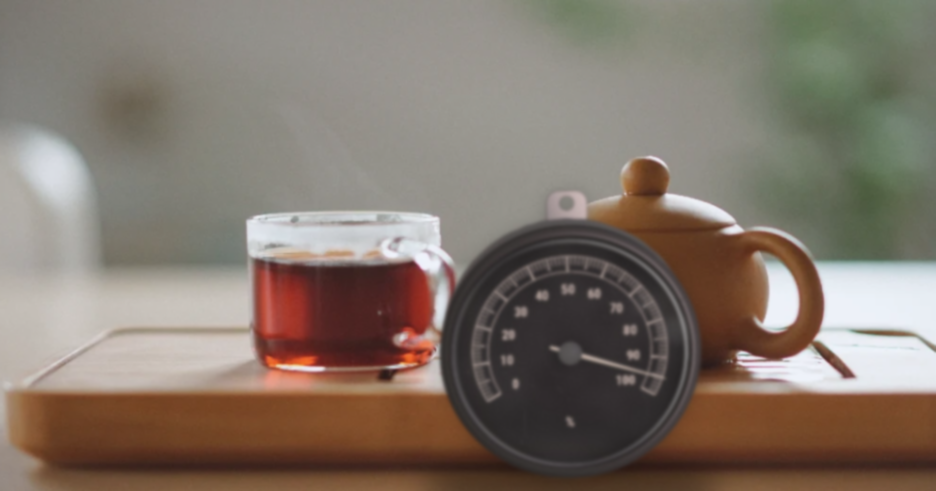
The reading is 95 %
